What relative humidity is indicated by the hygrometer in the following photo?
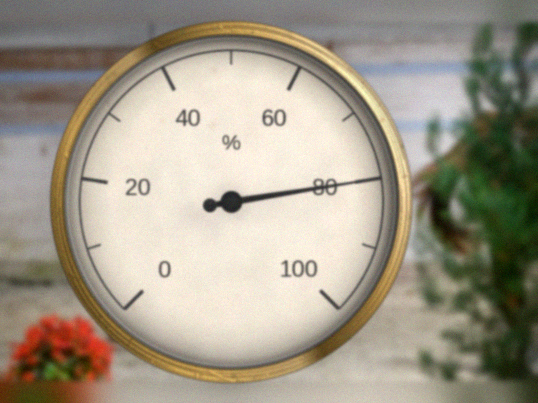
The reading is 80 %
